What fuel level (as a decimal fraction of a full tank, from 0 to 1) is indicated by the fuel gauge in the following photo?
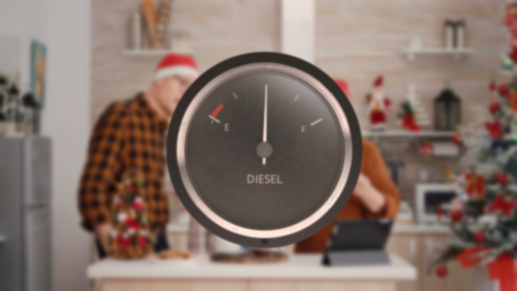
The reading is 0.5
